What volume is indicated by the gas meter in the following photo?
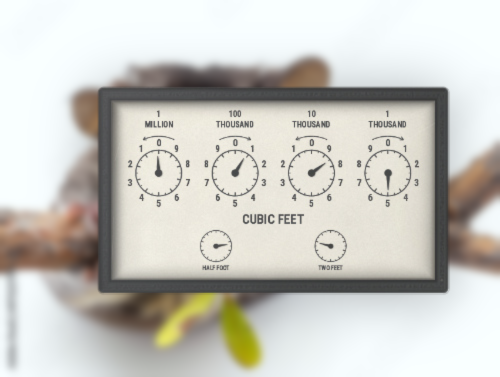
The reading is 8500 ft³
